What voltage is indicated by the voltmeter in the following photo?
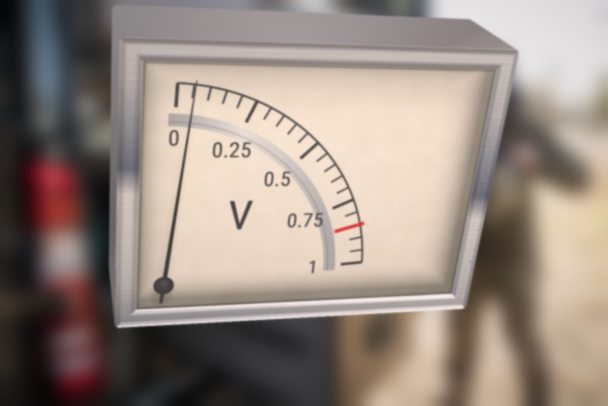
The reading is 0.05 V
